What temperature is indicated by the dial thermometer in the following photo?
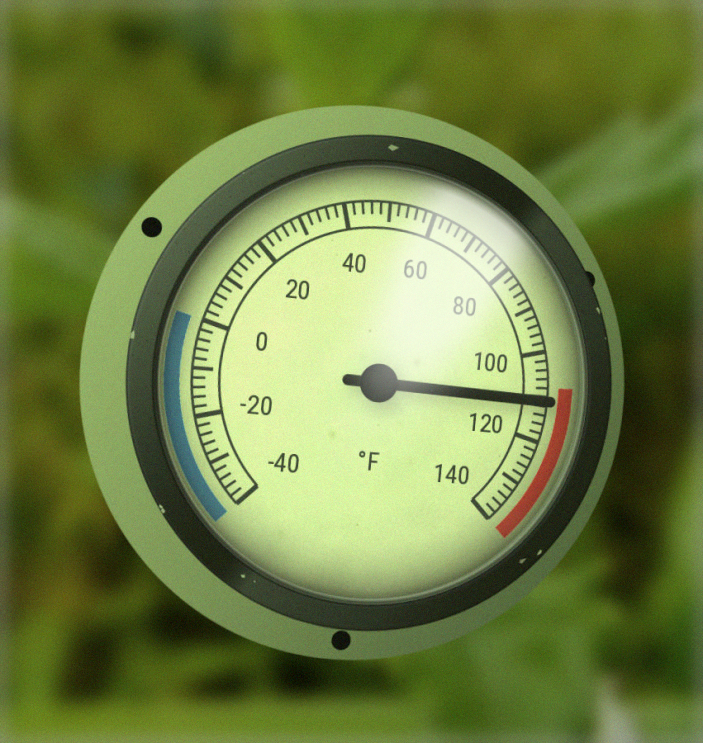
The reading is 111 °F
